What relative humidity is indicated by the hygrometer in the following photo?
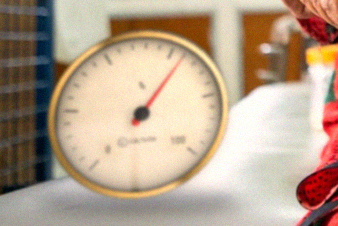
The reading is 64 %
